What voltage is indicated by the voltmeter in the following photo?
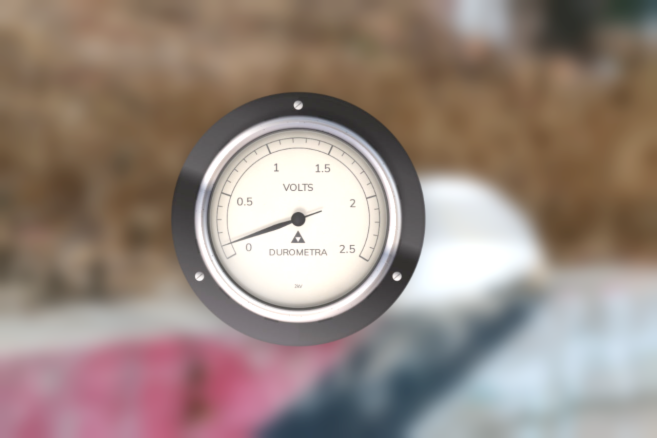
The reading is 0.1 V
